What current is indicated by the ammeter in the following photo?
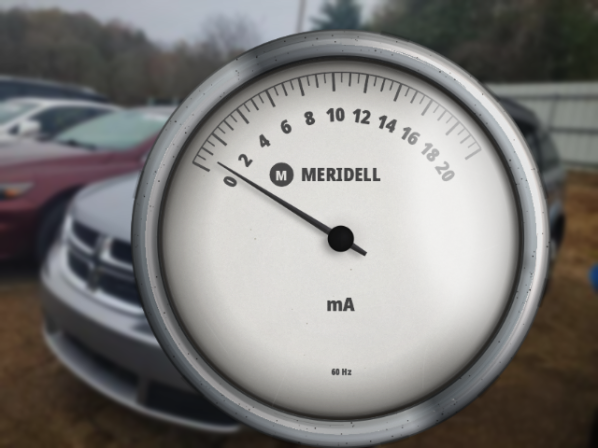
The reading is 0.75 mA
